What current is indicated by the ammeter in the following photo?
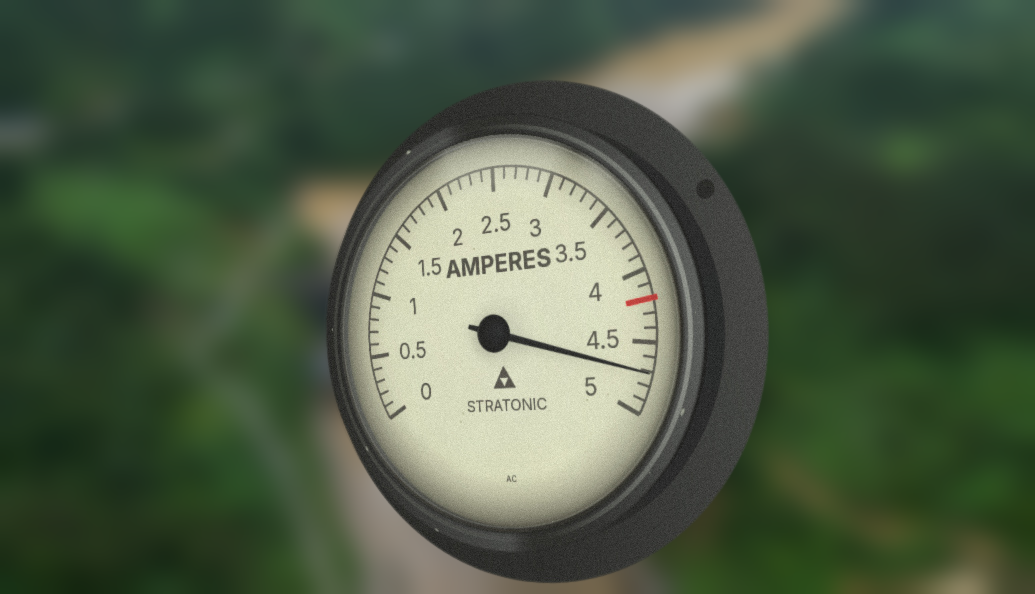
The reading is 4.7 A
